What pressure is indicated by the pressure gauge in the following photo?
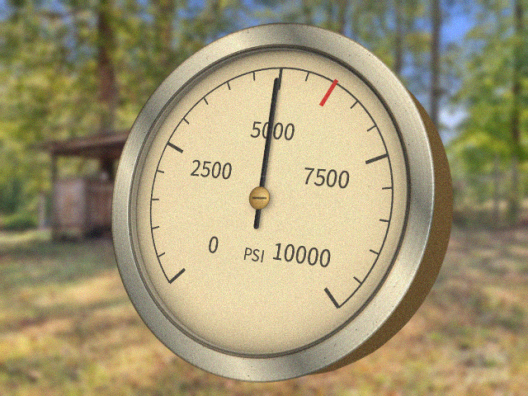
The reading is 5000 psi
